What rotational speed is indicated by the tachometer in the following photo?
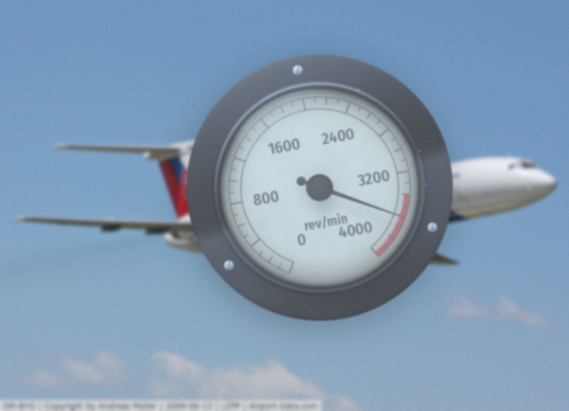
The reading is 3600 rpm
